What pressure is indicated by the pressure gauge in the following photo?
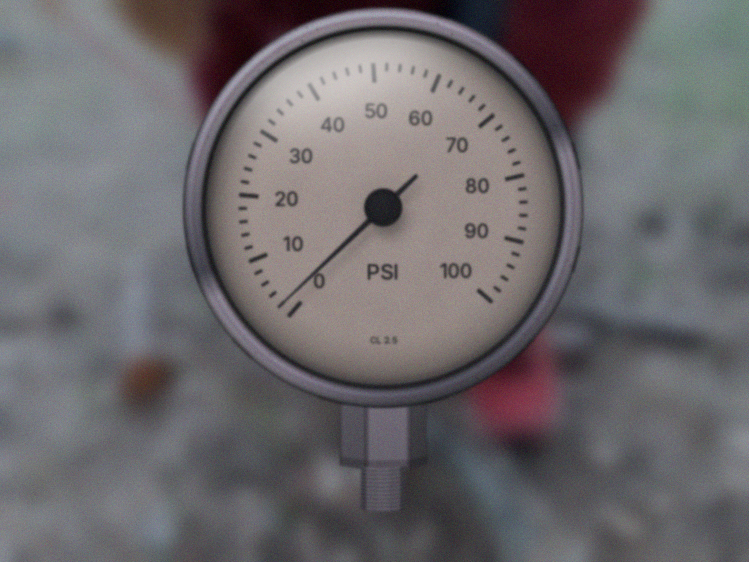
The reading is 2 psi
